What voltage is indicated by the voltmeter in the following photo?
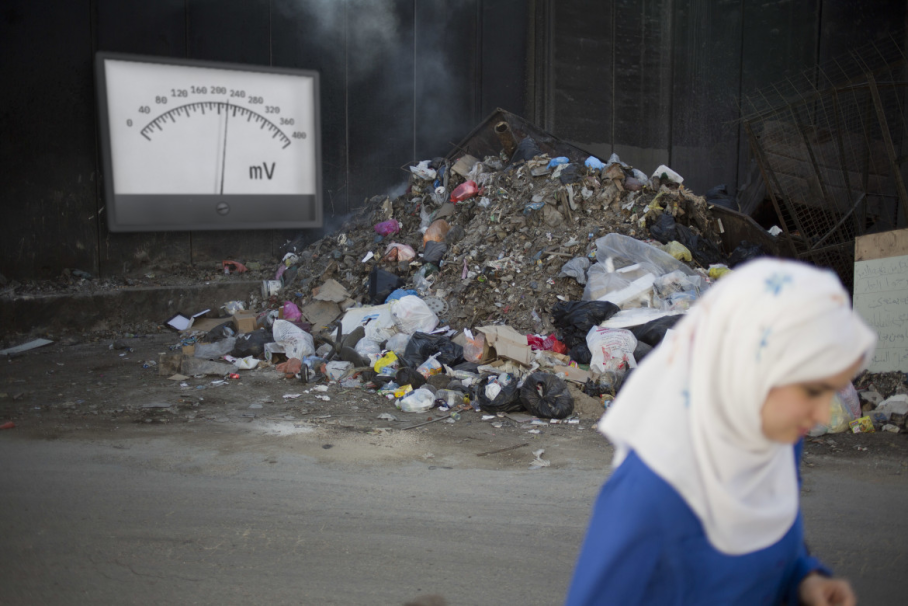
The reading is 220 mV
